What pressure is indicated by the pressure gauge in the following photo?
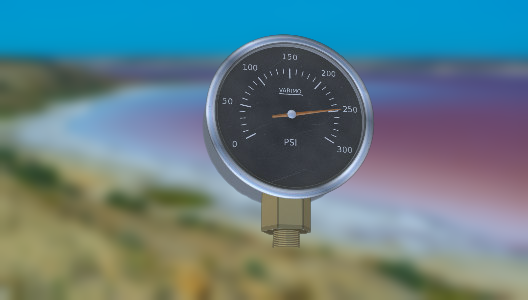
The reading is 250 psi
